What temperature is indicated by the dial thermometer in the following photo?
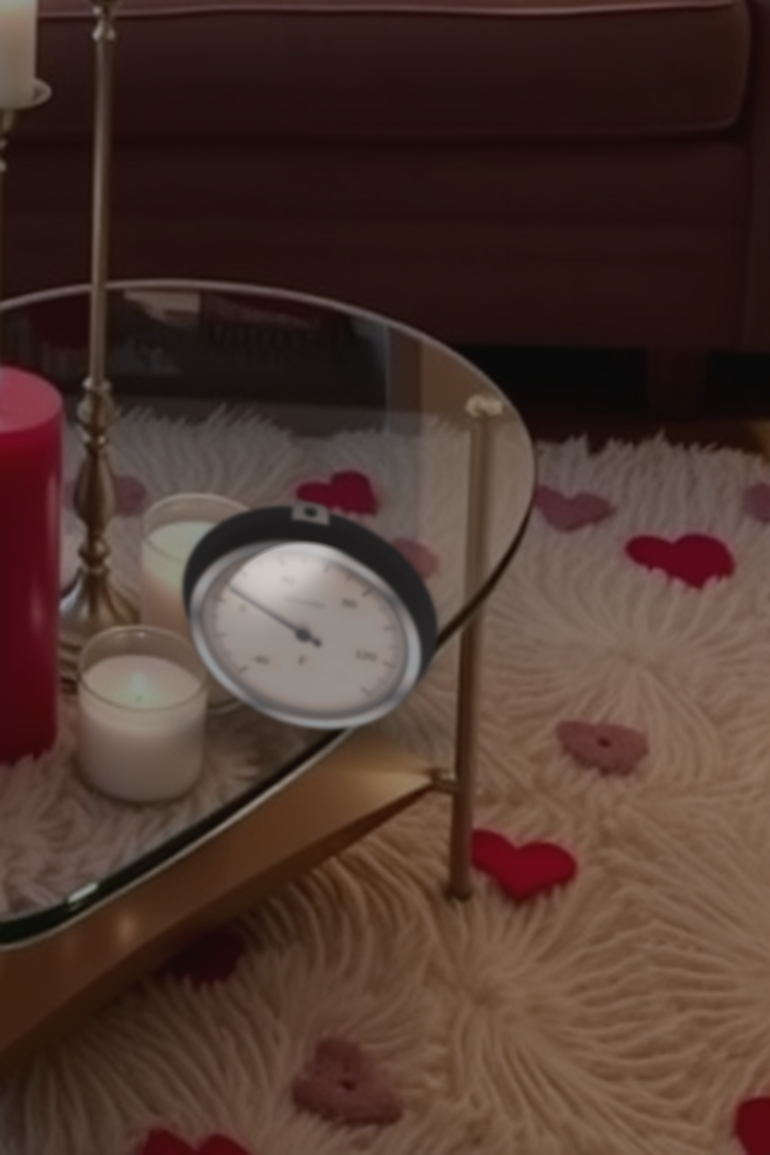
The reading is 10 °F
